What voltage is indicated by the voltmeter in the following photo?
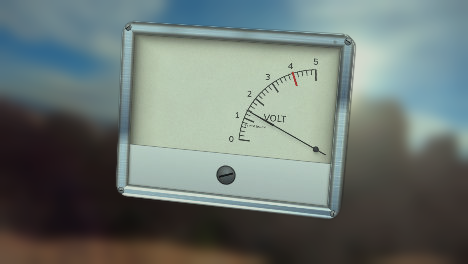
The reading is 1.4 V
